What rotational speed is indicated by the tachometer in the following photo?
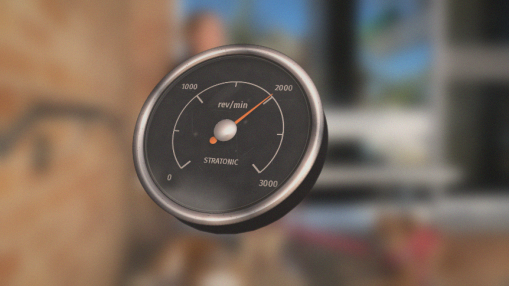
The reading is 2000 rpm
